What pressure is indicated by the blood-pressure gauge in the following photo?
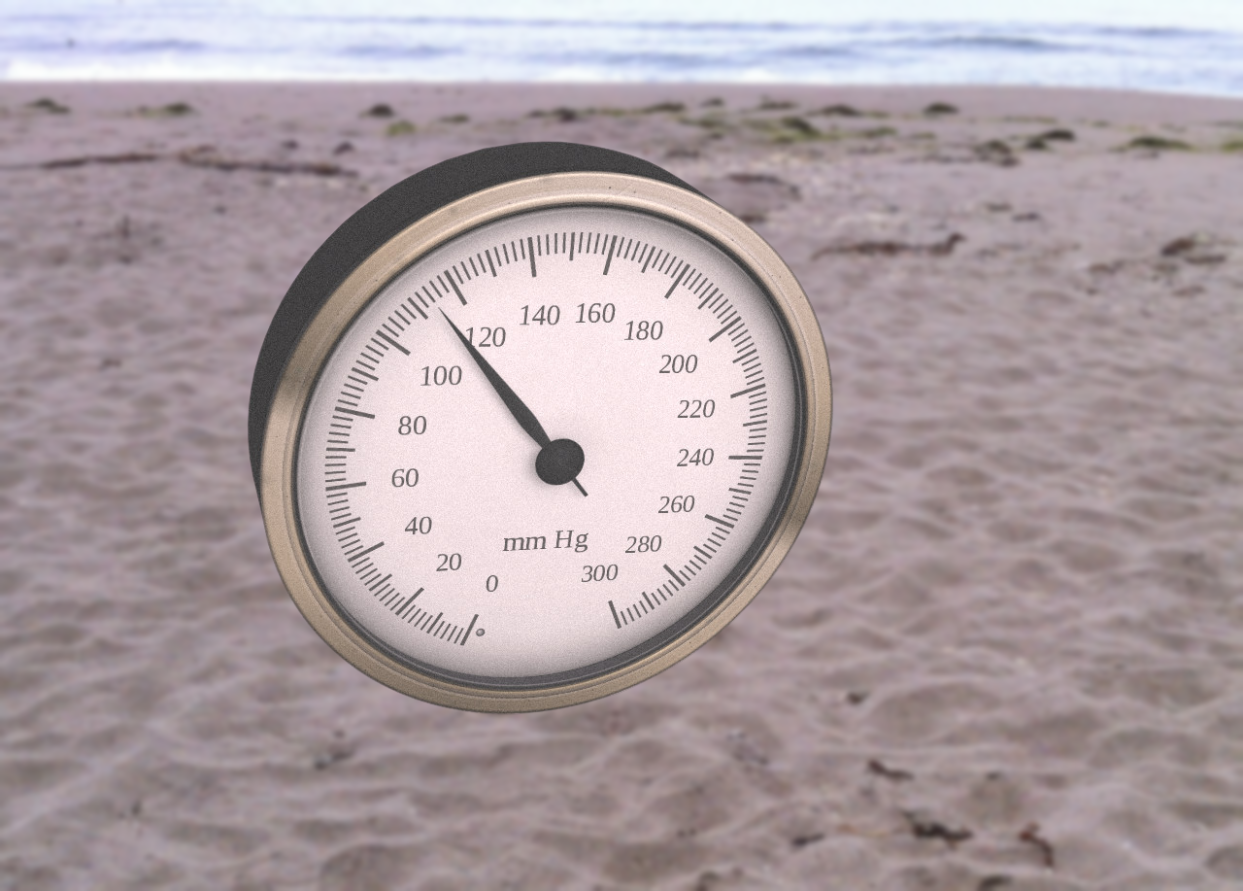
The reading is 114 mmHg
